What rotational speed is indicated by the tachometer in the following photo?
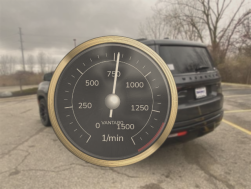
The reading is 775 rpm
